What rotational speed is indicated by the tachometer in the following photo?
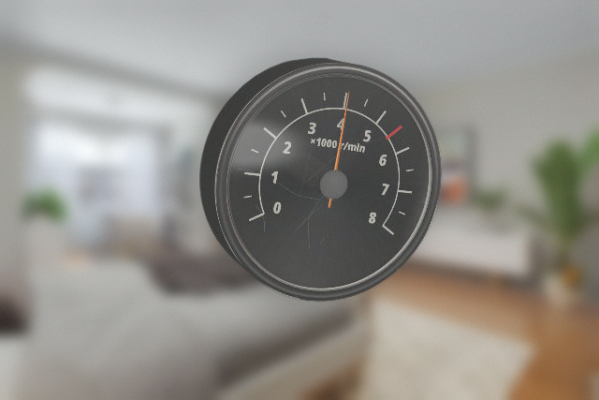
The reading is 4000 rpm
